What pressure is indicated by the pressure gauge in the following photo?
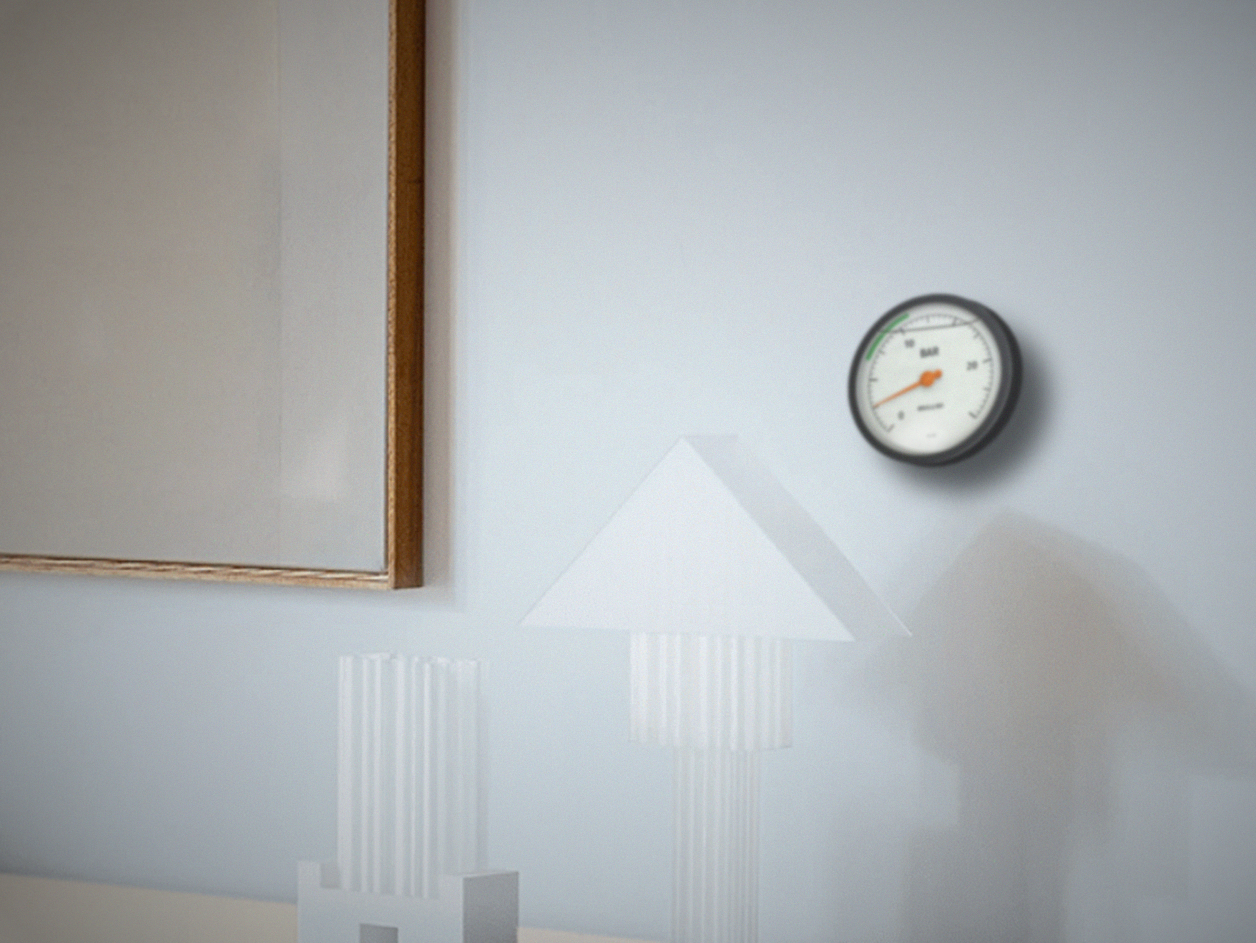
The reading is 2.5 bar
